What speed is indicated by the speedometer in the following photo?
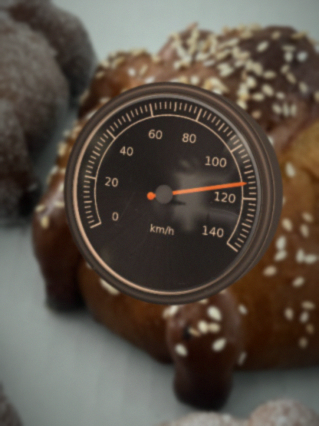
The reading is 114 km/h
